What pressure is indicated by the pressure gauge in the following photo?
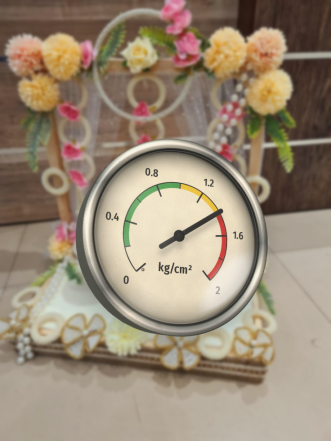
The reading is 1.4 kg/cm²
